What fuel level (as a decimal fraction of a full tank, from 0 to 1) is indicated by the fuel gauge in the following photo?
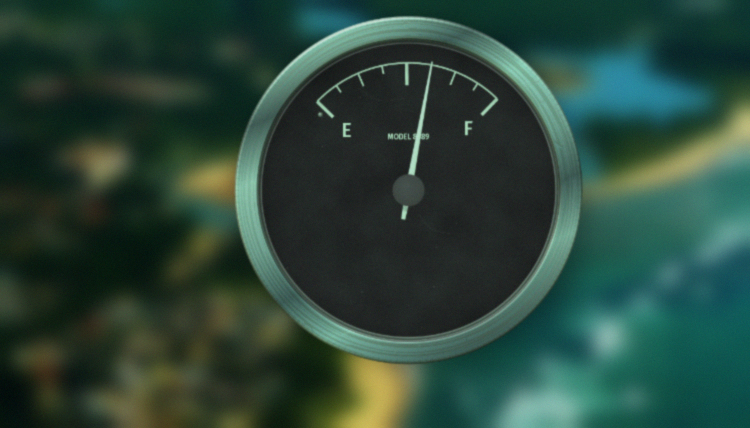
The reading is 0.625
